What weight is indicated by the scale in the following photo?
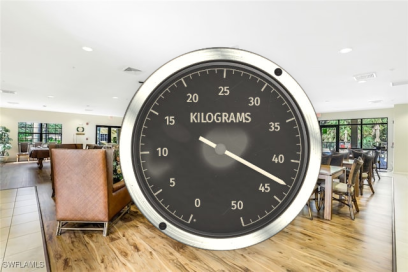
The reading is 43 kg
